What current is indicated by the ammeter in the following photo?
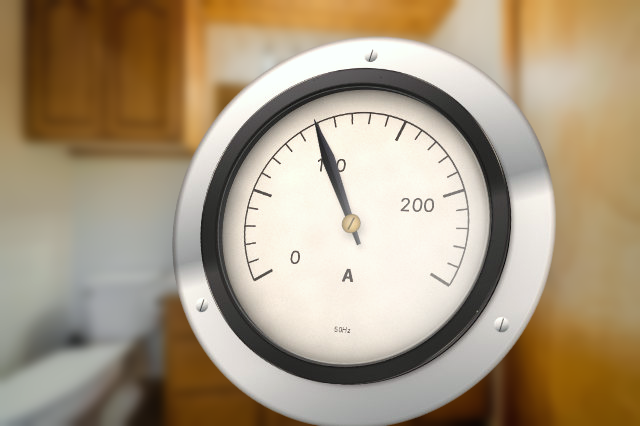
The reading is 100 A
